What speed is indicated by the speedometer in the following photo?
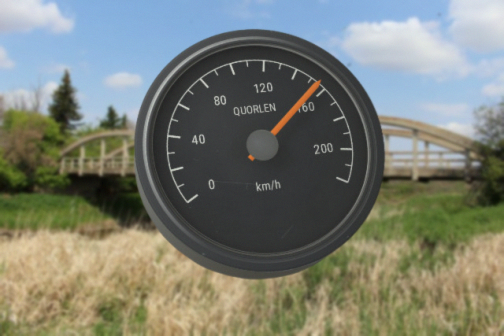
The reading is 155 km/h
